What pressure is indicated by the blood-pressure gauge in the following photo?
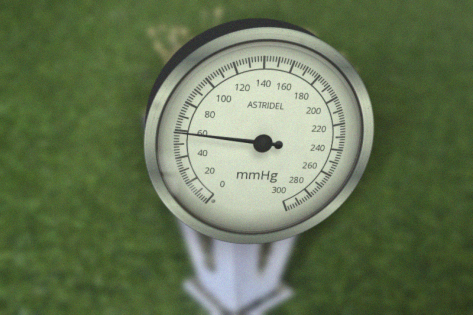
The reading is 60 mmHg
